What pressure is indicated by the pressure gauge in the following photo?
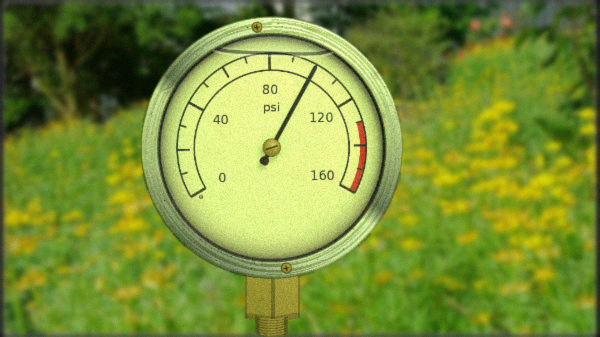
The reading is 100 psi
